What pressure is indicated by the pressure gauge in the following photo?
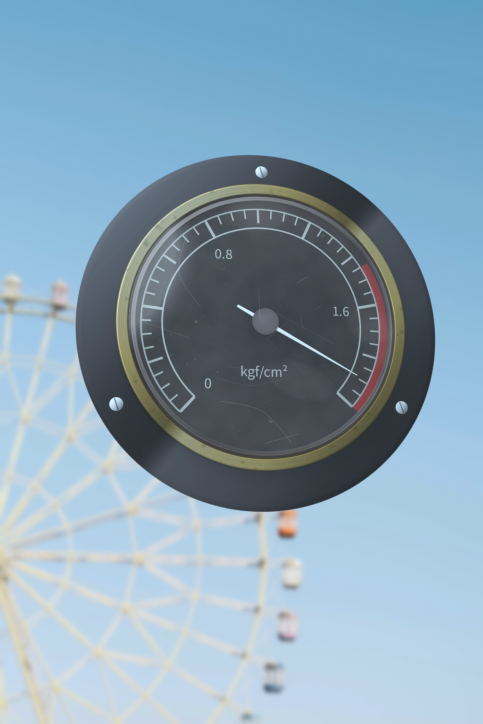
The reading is 1.9 kg/cm²
